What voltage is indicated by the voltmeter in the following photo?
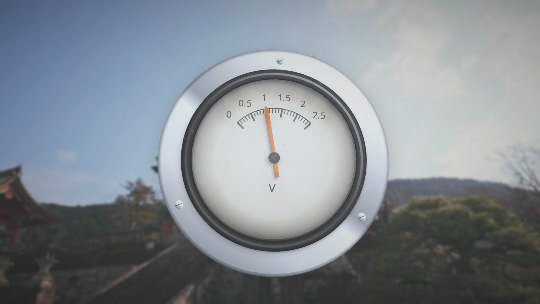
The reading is 1 V
